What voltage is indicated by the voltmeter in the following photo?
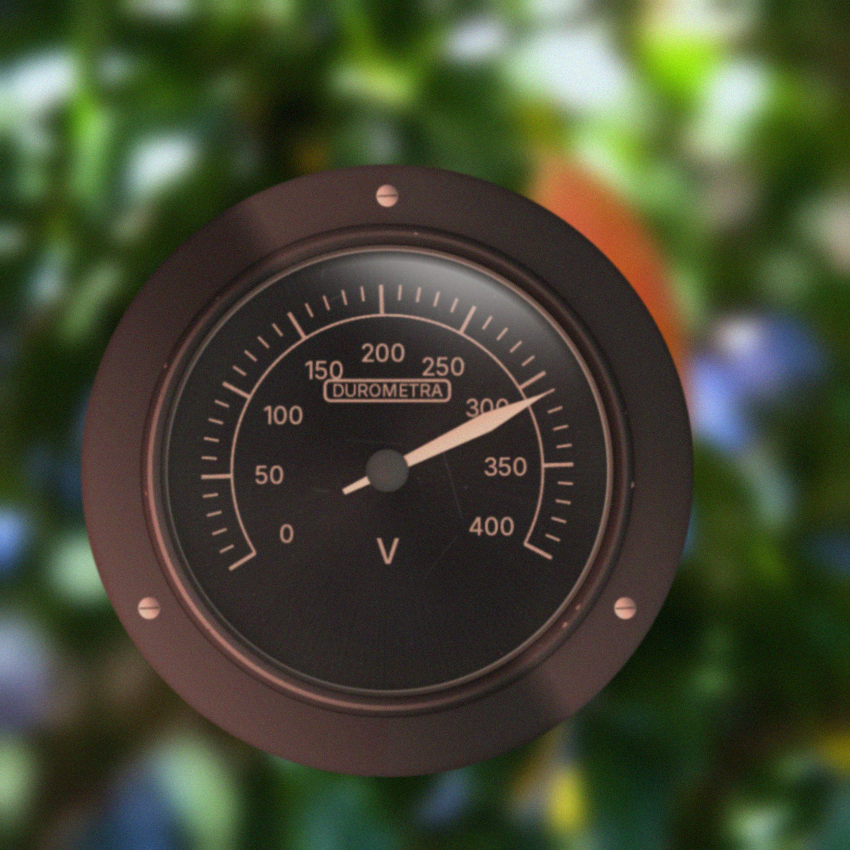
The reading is 310 V
